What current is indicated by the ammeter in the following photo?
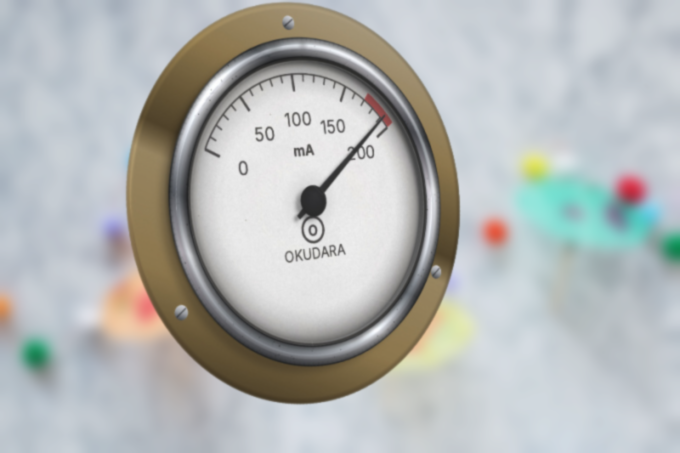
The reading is 190 mA
